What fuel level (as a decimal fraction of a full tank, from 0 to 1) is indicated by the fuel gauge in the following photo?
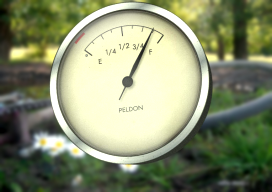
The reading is 0.875
